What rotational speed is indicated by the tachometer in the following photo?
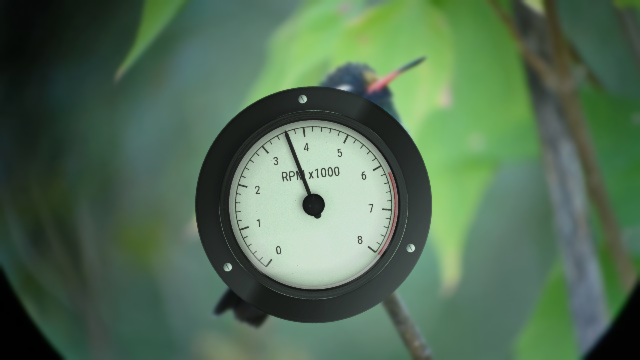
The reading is 3600 rpm
